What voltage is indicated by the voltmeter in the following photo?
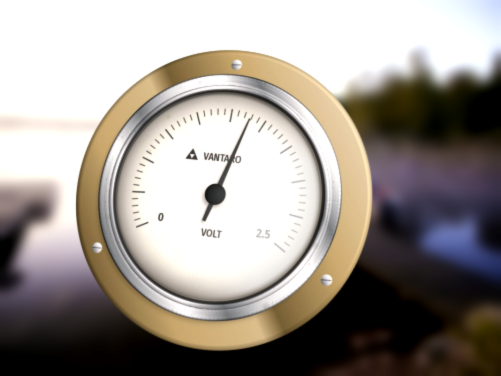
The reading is 1.4 V
